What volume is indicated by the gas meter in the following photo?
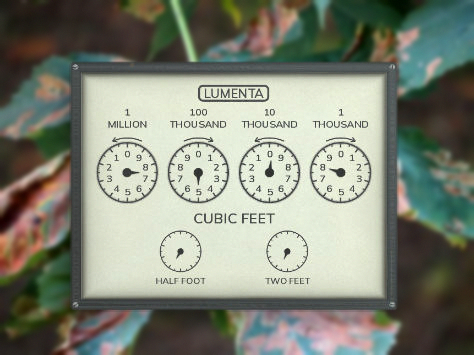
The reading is 749800 ft³
